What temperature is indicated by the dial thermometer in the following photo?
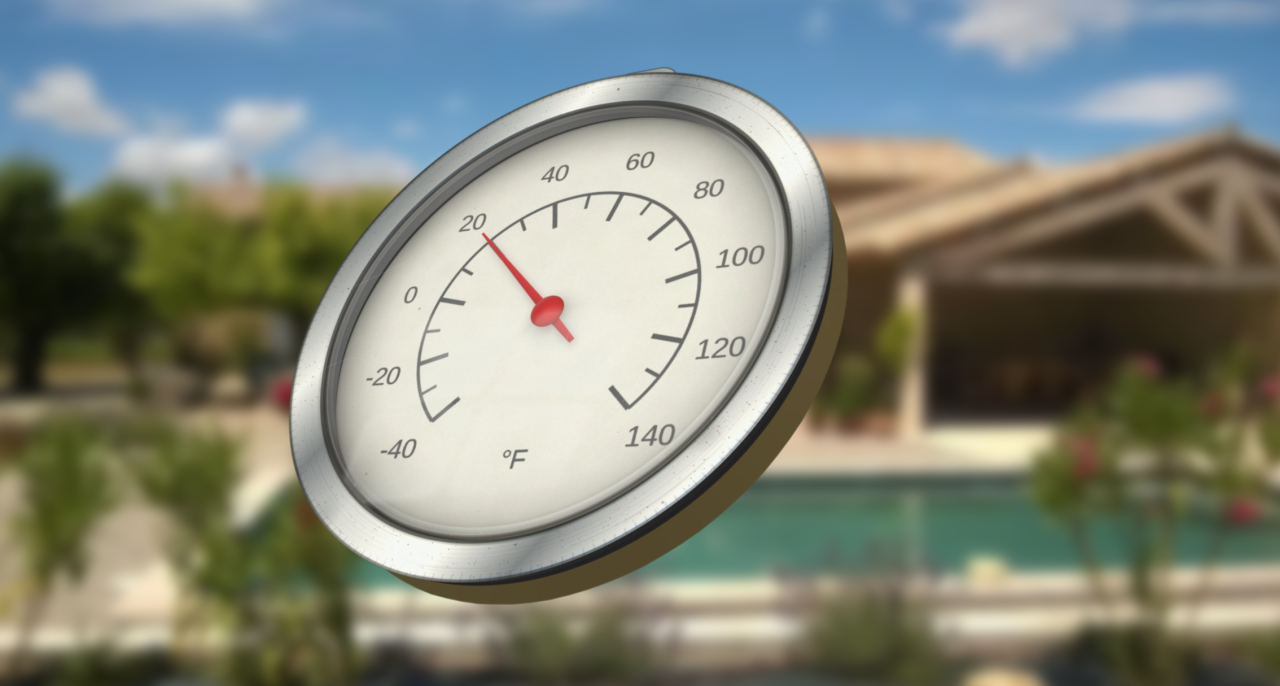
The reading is 20 °F
